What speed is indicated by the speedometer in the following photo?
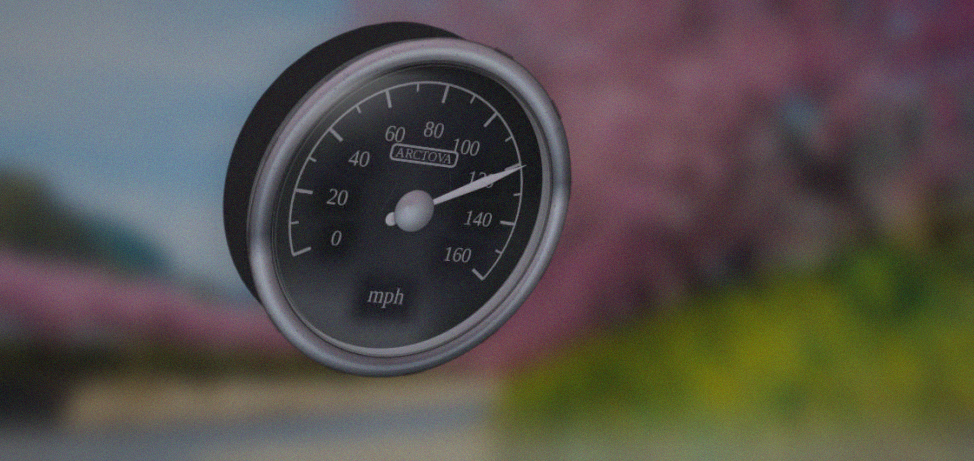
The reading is 120 mph
